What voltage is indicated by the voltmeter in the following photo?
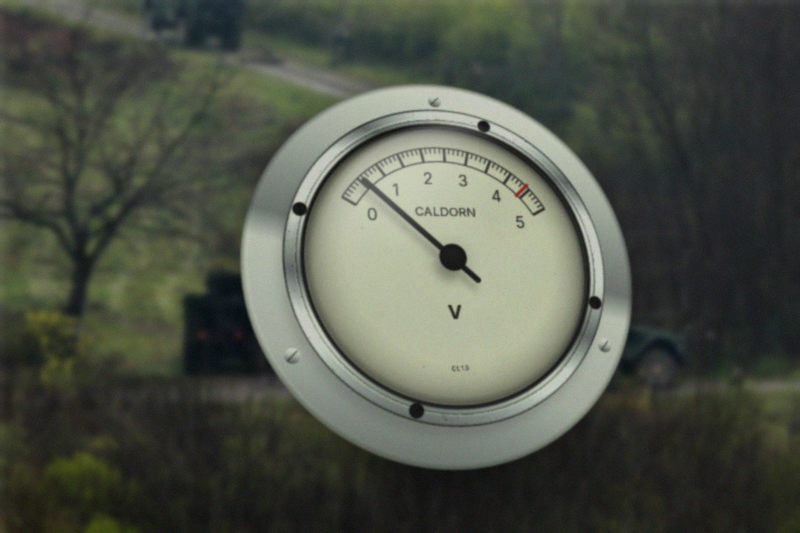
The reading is 0.5 V
